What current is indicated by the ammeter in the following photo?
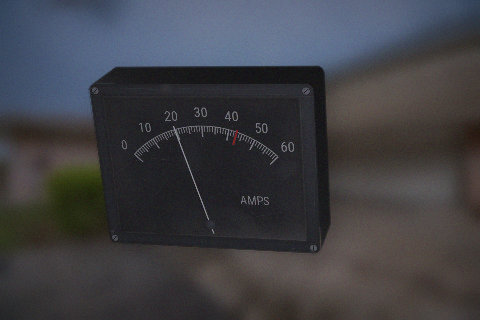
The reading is 20 A
